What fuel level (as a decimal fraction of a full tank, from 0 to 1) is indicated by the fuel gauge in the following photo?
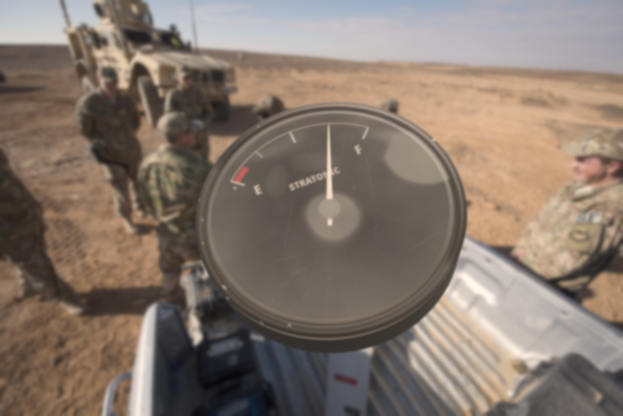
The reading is 0.75
